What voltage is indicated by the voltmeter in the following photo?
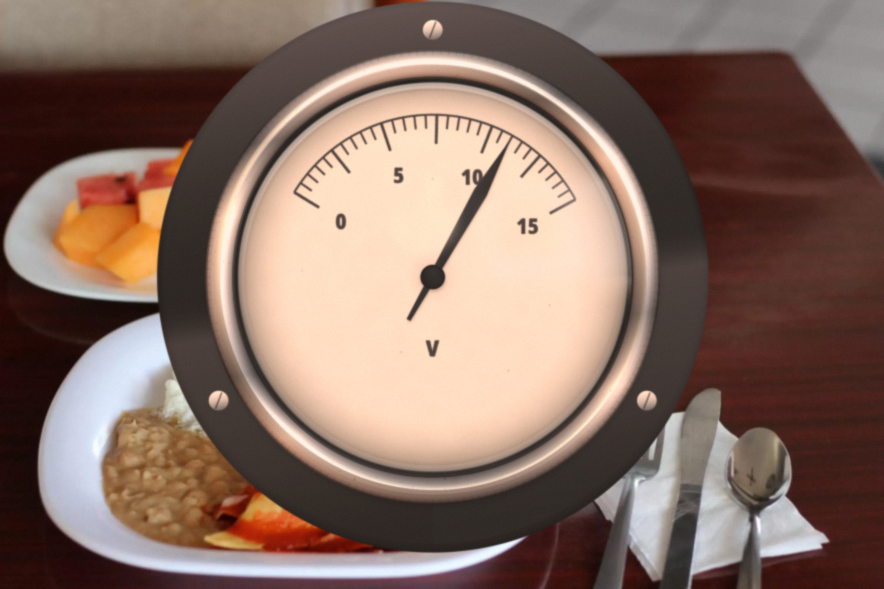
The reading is 11 V
